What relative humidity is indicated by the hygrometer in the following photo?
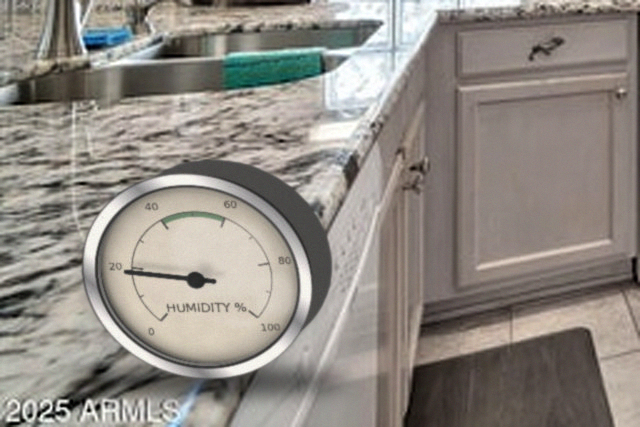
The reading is 20 %
